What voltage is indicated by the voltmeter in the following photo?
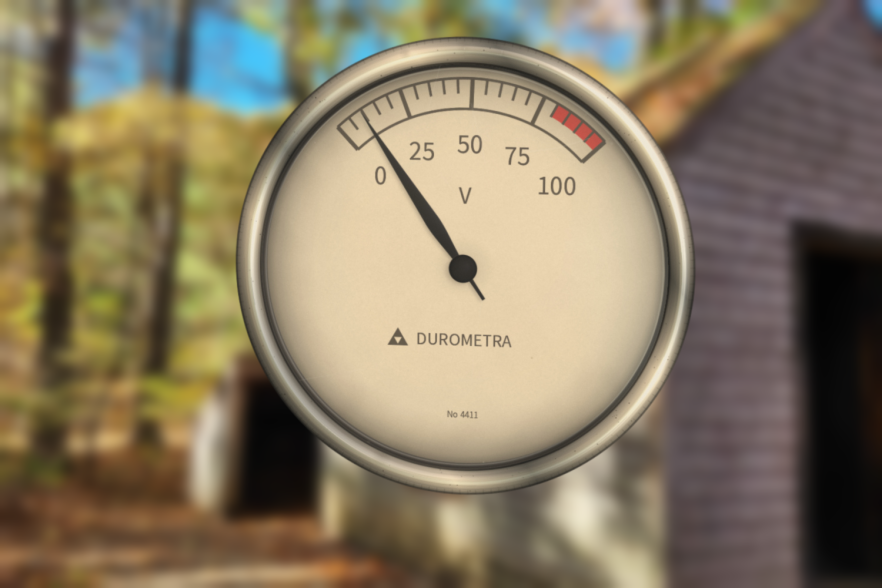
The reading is 10 V
